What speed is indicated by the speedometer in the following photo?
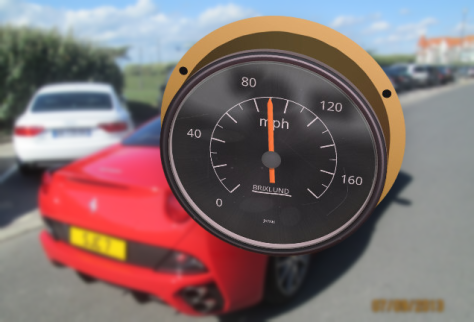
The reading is 90 mph
